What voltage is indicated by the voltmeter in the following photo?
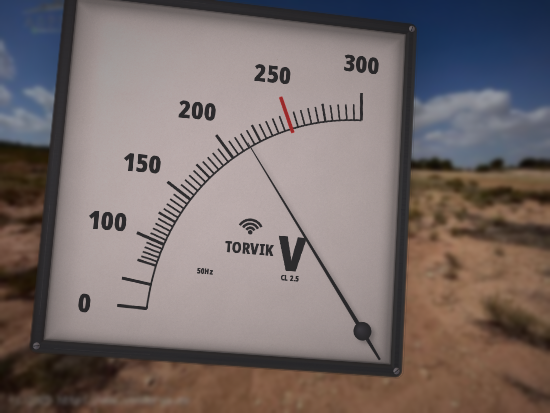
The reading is 215 V
